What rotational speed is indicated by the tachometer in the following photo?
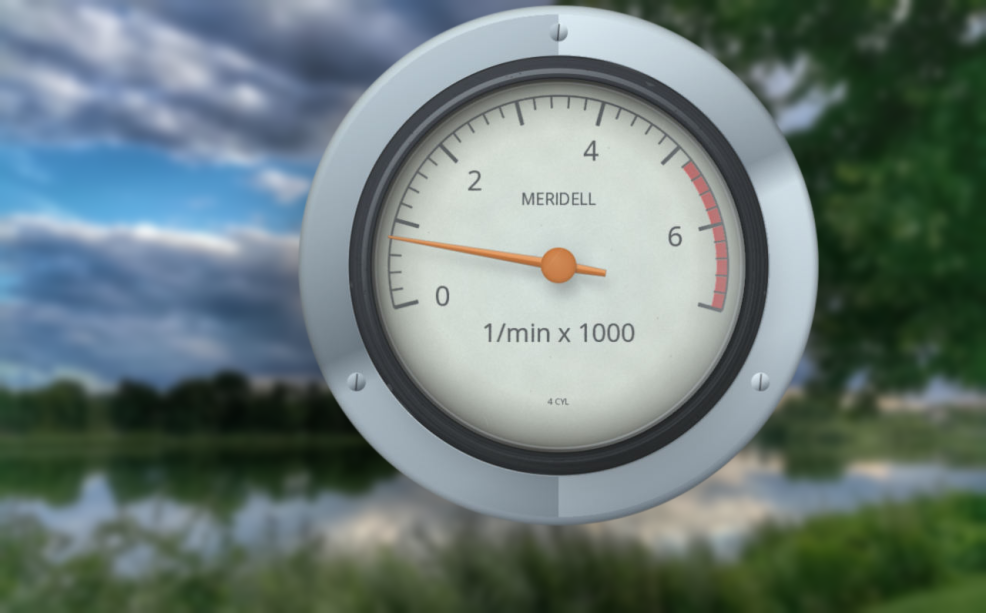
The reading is 800 rpm
